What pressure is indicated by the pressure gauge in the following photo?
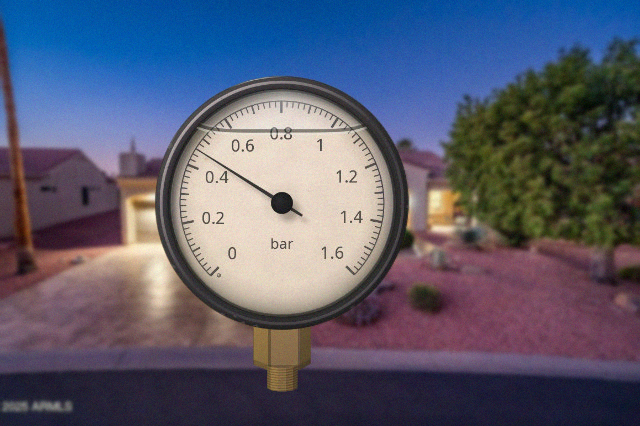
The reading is 0.46 bar
